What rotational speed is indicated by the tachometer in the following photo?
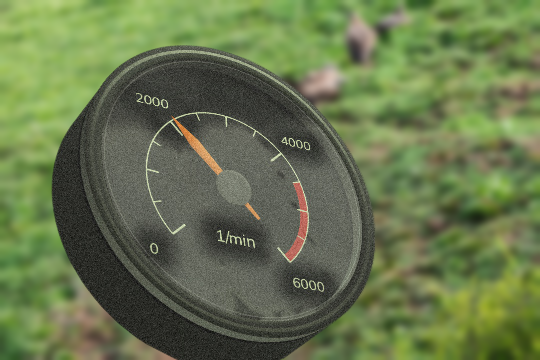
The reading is 2000 rpm
